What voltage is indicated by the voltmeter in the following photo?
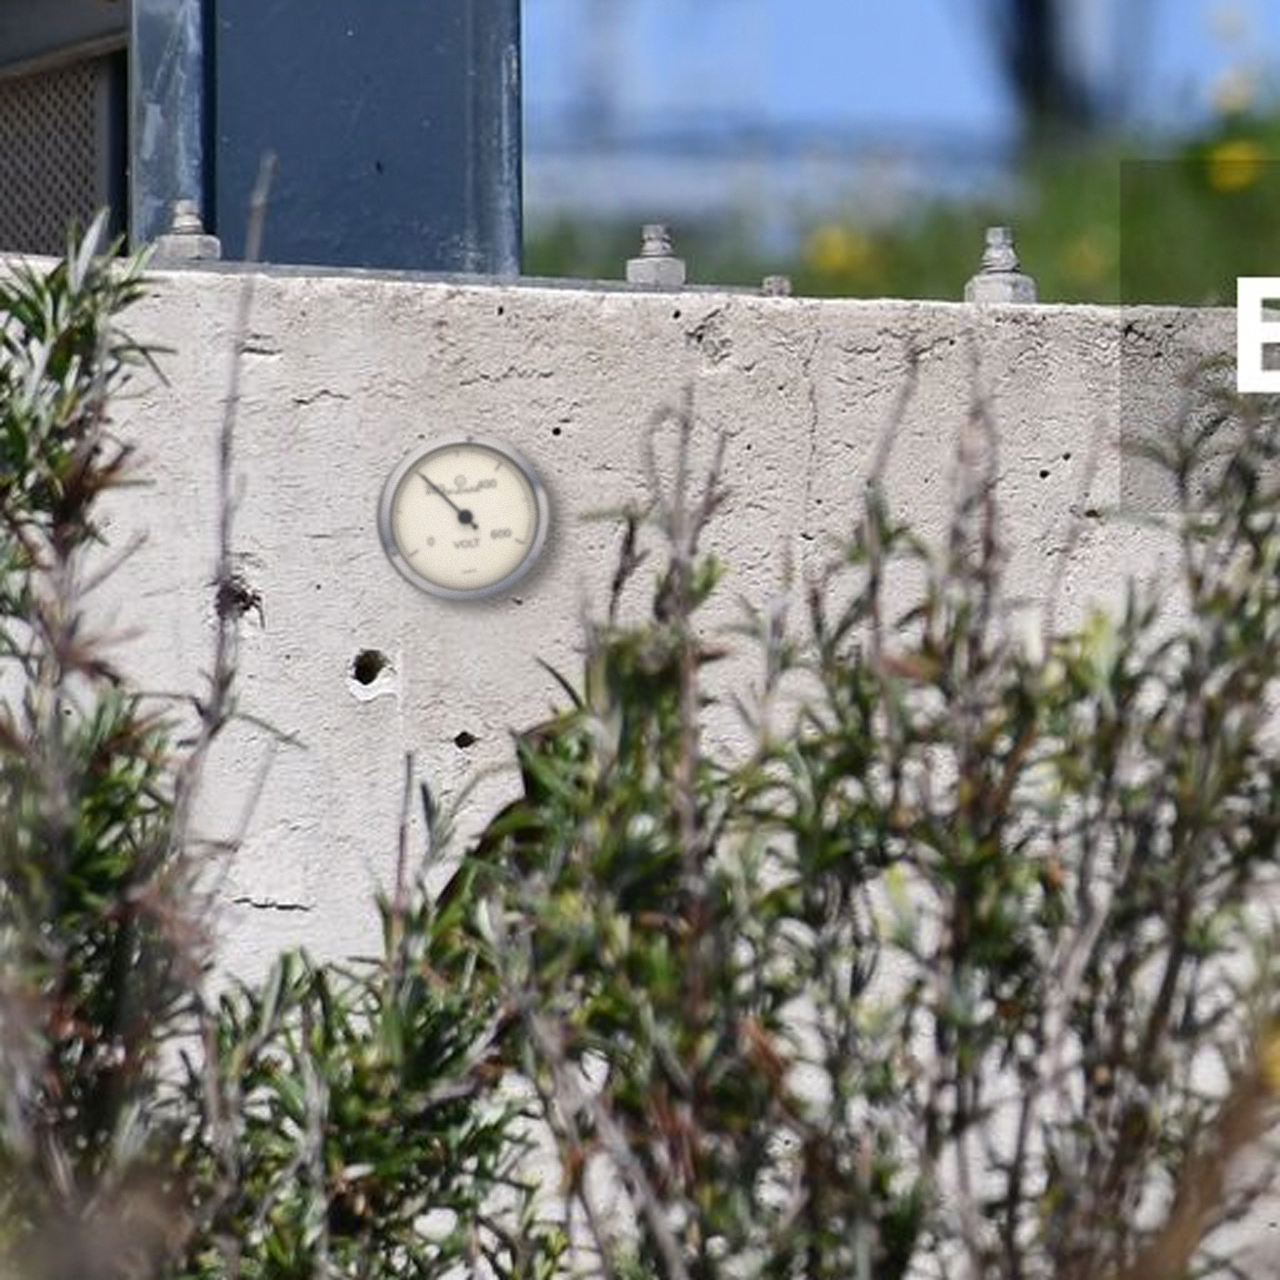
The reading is 200 V
